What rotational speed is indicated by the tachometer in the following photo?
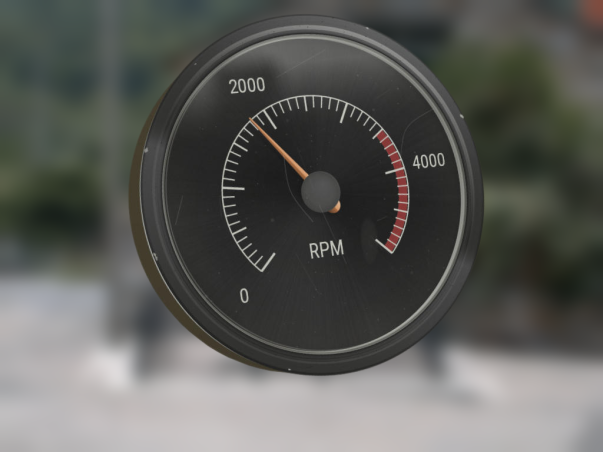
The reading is 1800 rpm
